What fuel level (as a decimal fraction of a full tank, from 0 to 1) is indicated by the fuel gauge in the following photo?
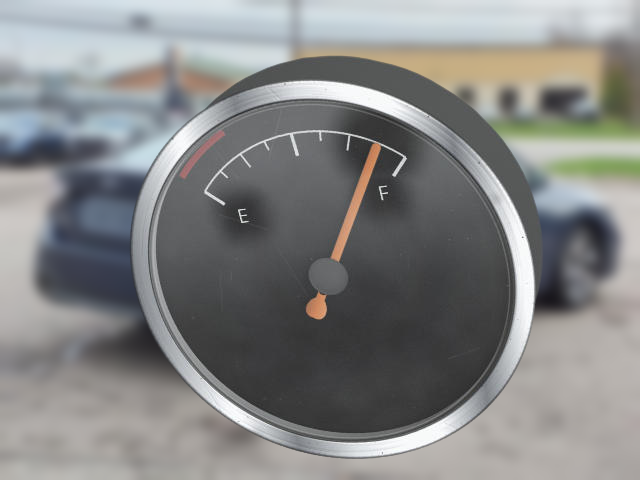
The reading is 0.875
